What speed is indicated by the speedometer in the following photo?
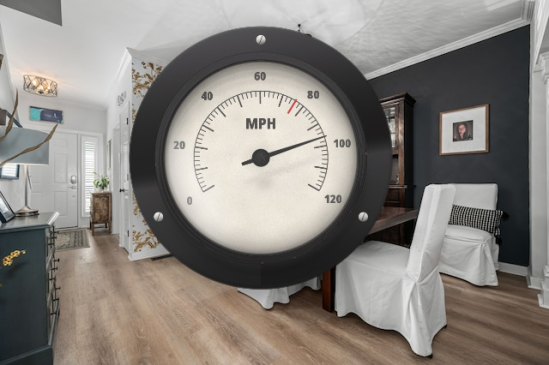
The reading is 96 mph
